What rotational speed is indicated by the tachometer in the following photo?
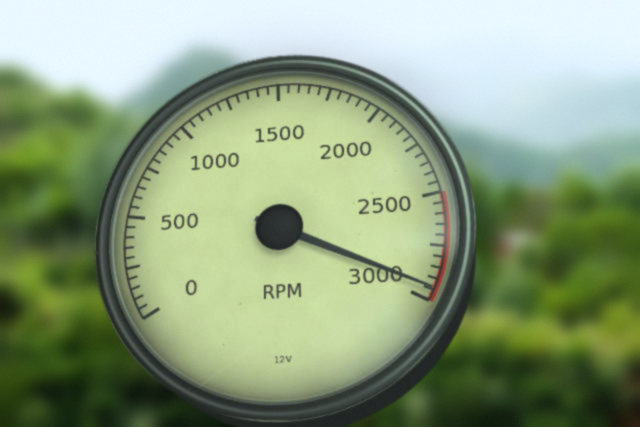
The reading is 2950 rpm
